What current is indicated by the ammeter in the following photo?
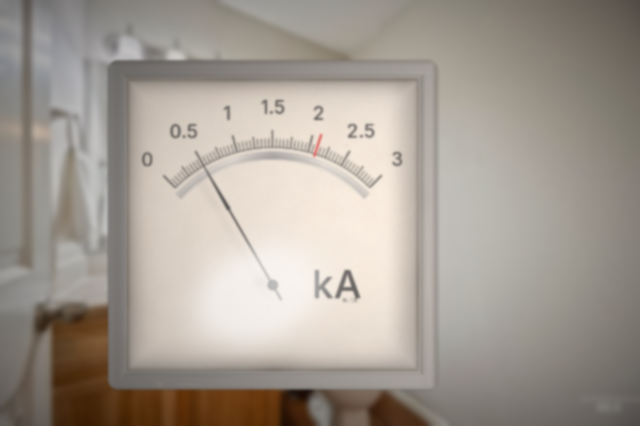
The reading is 0.5 kA
